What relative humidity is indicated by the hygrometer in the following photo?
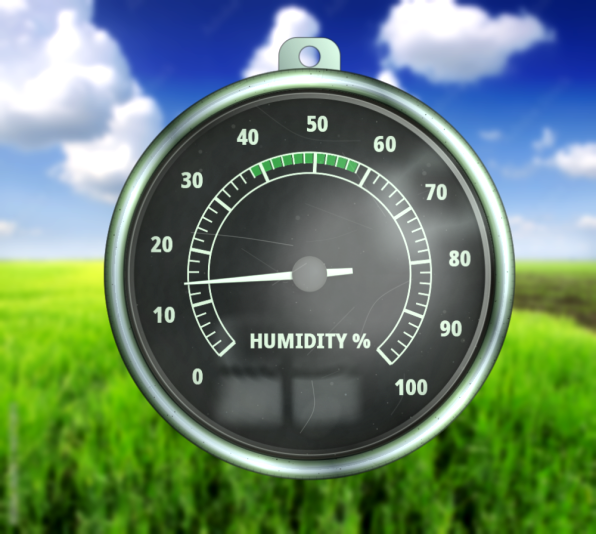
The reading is 14 %
